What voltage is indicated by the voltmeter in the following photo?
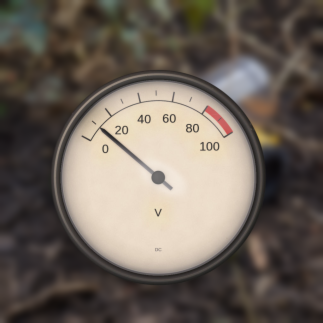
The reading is 10 V
